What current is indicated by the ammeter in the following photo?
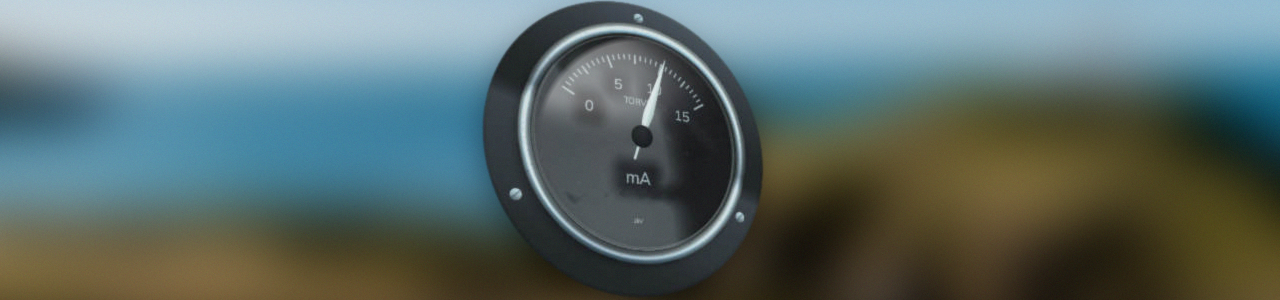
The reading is 10 mA
